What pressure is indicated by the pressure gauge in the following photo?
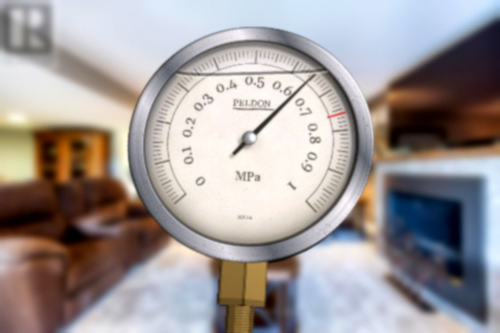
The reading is 0.65 MPa
